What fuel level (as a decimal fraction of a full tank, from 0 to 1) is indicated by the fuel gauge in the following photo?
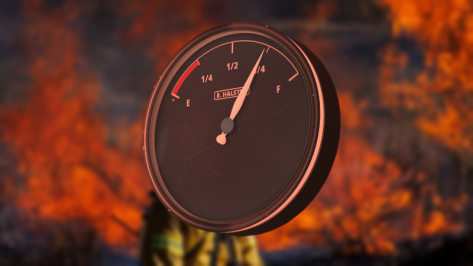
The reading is 0.75
